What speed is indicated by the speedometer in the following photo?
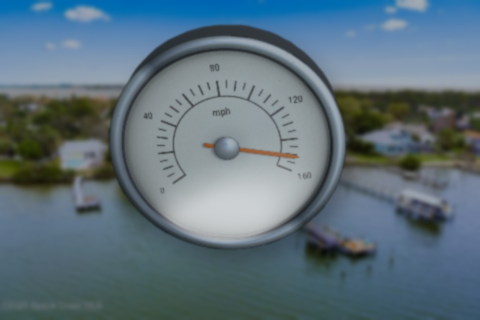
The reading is 150 mph
